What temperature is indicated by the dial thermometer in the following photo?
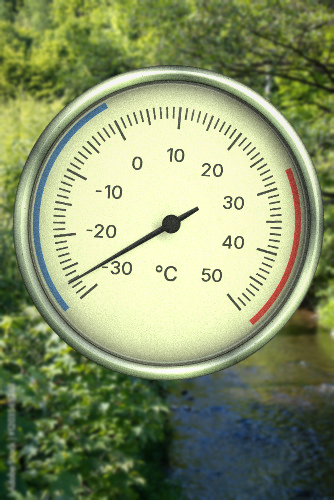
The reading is -27 °C
